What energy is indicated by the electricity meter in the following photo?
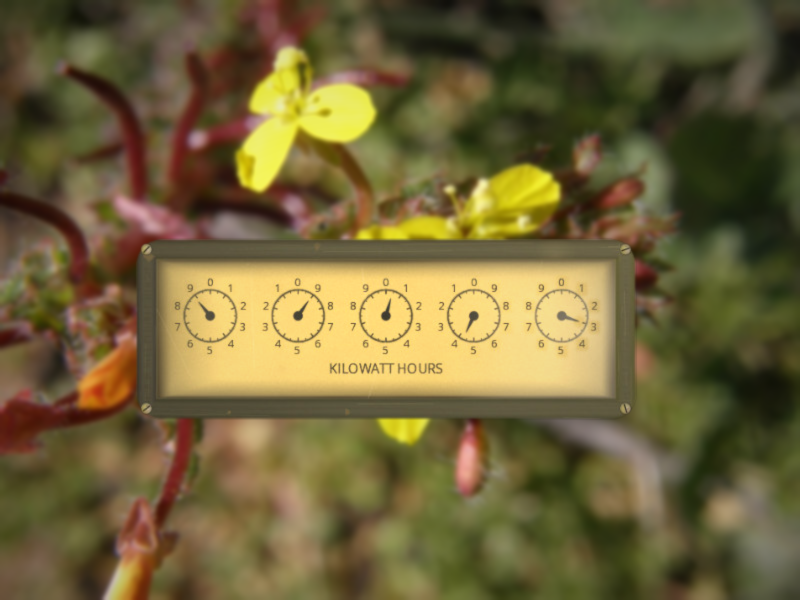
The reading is 89043 kWh
